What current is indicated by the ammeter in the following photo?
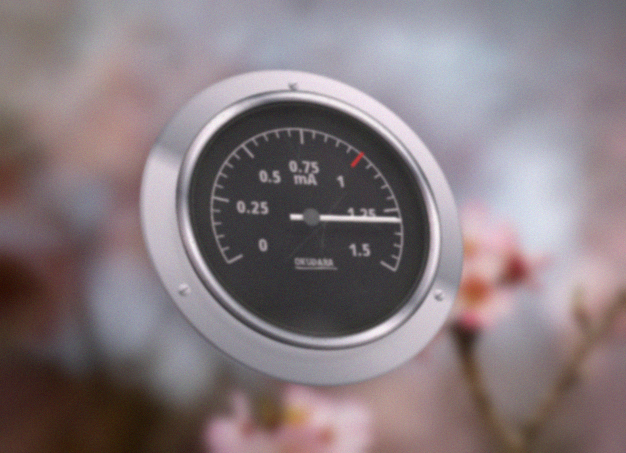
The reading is 1.3 mA
